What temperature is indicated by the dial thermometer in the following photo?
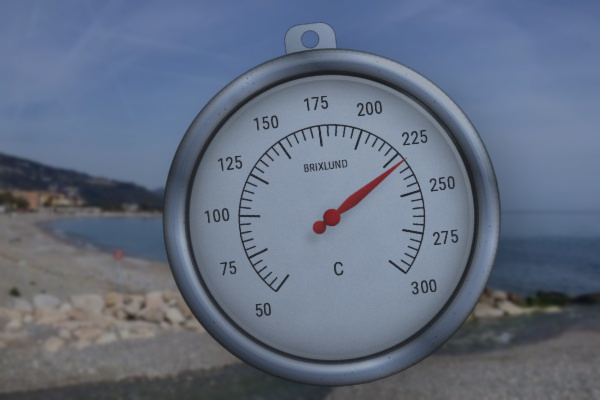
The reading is 230 °C
